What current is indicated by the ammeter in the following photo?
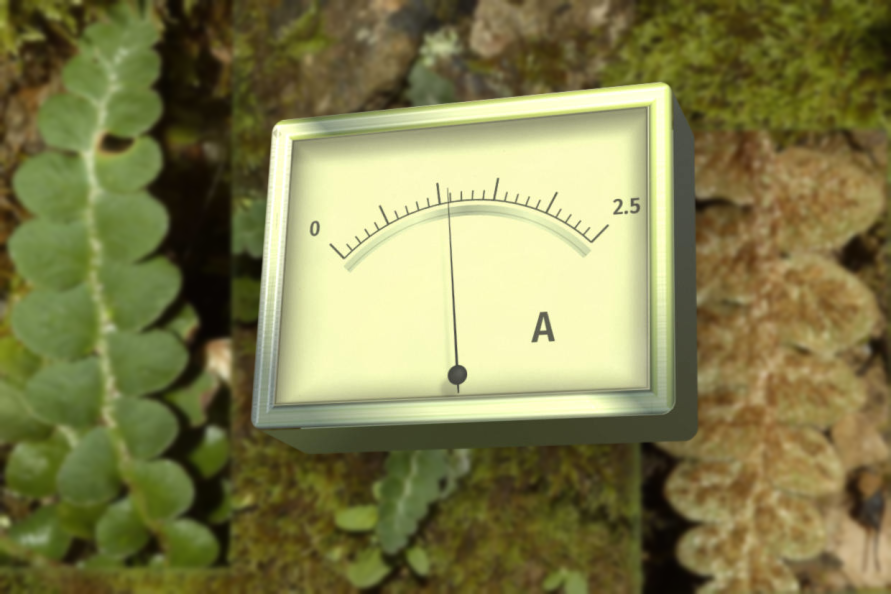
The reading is 1.1 A
